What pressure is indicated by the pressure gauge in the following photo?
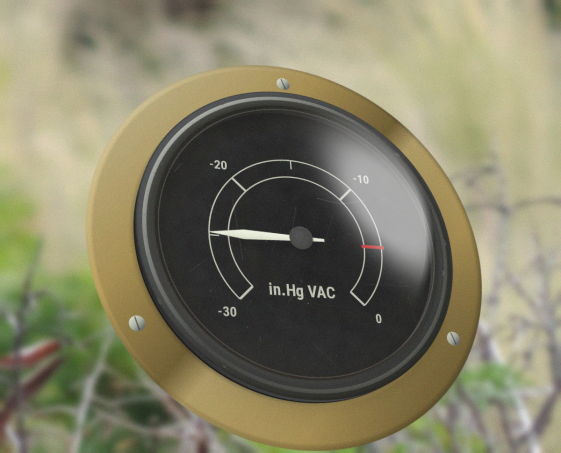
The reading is -25 inHg
